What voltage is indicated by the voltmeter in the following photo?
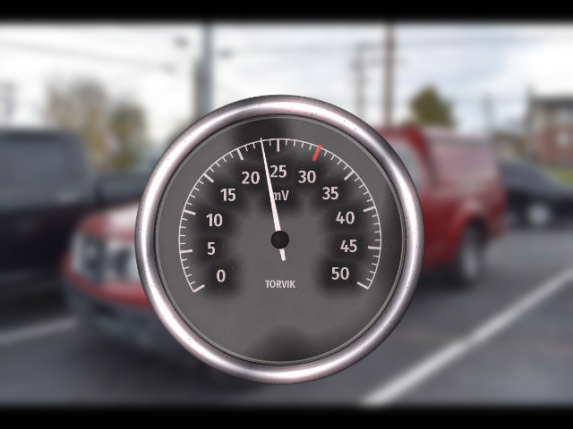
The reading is 23 mV
